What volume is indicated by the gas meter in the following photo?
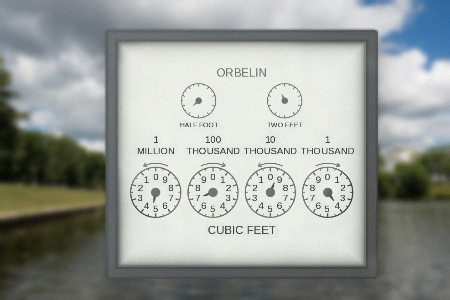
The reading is 469400 ft³
